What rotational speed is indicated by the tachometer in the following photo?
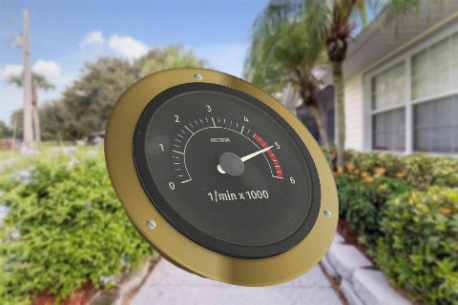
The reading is 5000 rpm
